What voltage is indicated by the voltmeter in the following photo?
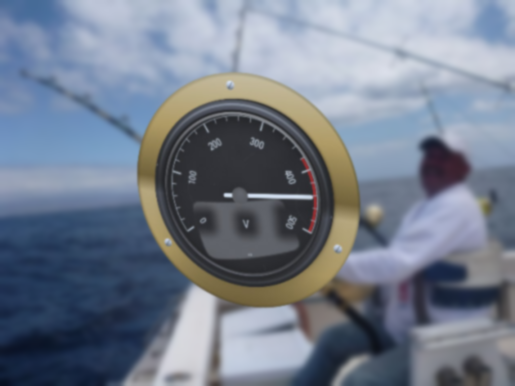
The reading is 440 V
